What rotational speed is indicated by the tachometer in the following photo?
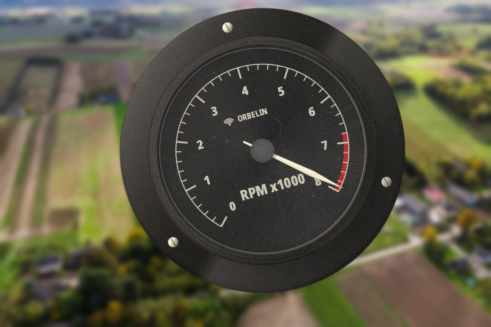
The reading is 7900 rpm
